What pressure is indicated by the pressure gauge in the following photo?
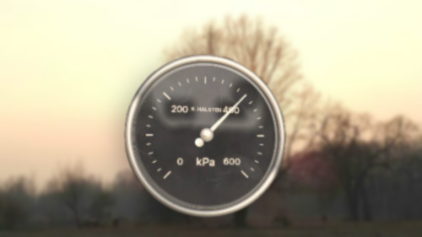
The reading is 400 kPa
